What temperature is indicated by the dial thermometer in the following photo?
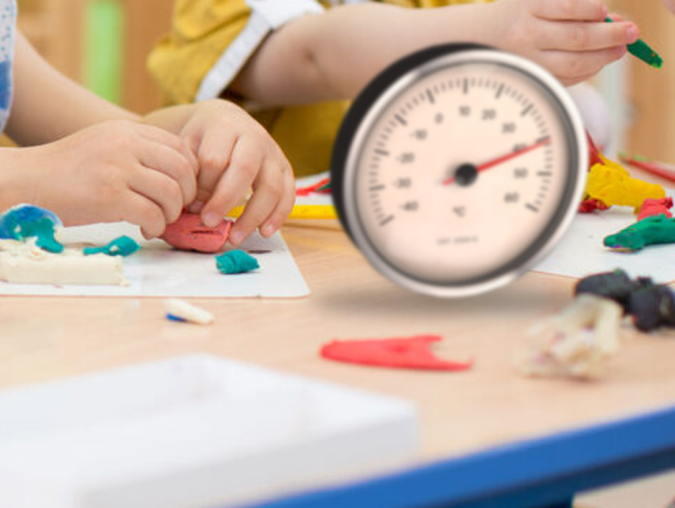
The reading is 40 °C
